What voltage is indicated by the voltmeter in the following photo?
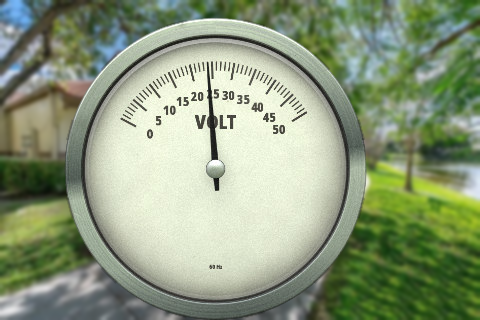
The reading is 24 V
